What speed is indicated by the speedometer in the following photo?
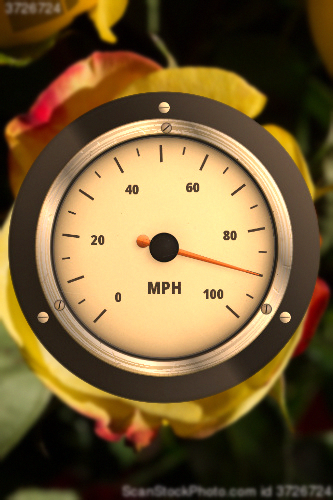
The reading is 90 mph
